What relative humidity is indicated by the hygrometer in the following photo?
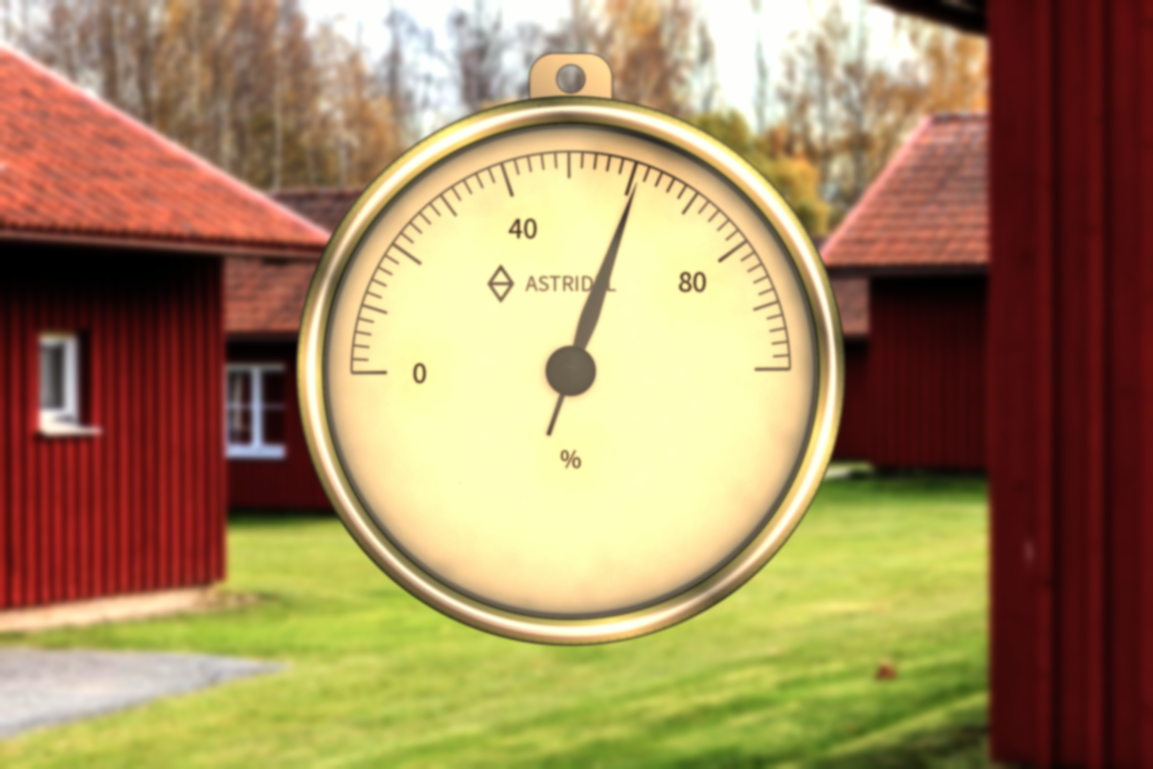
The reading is 61 %
